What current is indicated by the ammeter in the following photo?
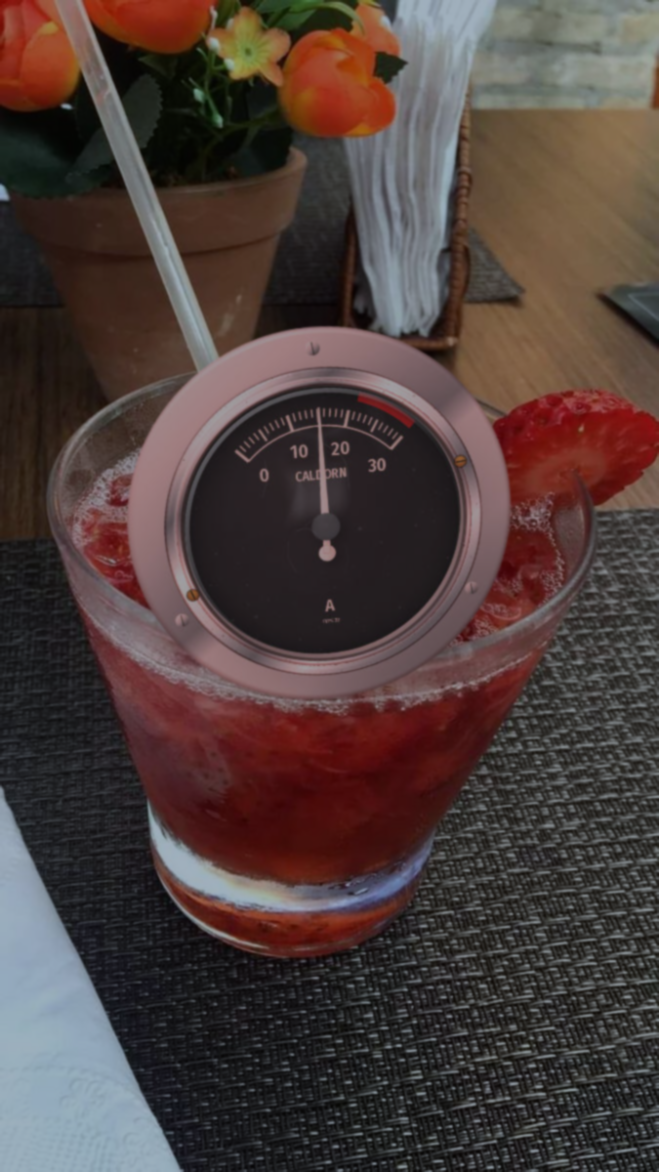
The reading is 15 A
